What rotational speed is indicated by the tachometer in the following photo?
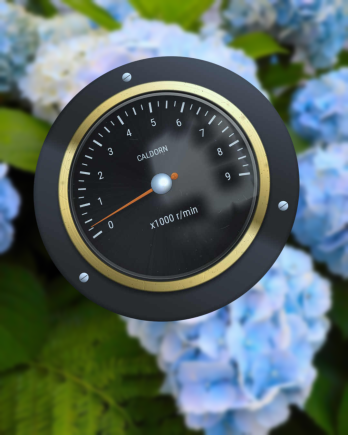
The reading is 250 rpm
